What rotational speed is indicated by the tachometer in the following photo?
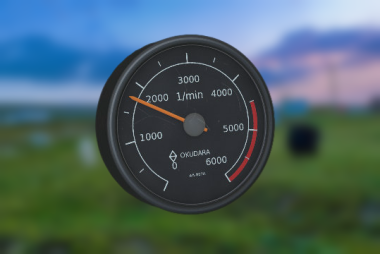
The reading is 1750 rpm
